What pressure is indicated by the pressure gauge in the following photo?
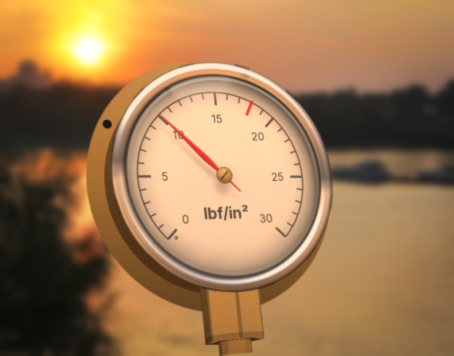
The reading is 10 psi
